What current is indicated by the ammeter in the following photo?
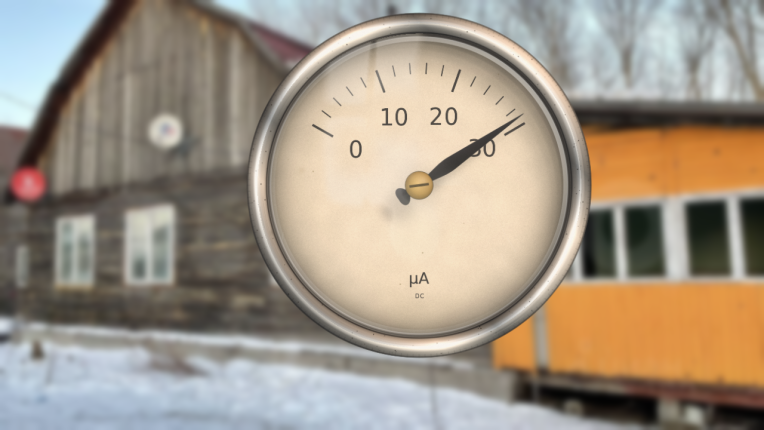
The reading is 29 µA
